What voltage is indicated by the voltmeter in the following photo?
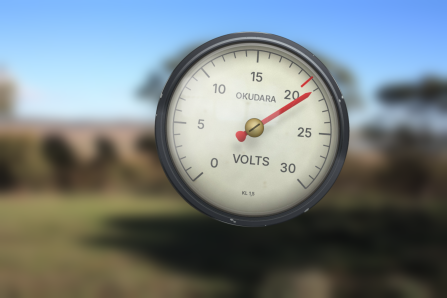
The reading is 21 V
